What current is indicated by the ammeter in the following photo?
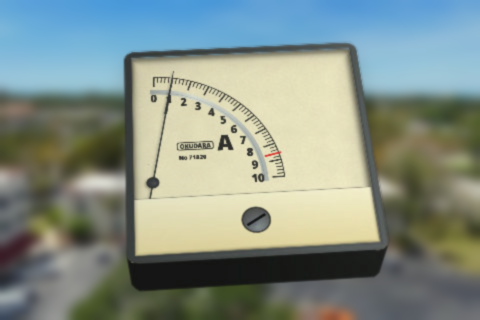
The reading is 1 A
